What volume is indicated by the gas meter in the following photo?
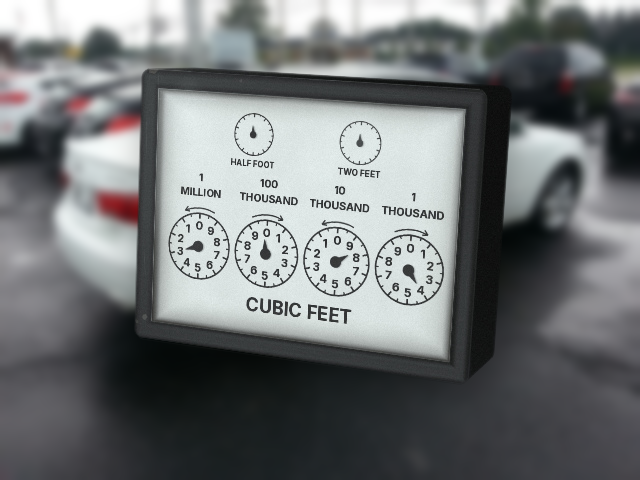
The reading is 298400 ft³
